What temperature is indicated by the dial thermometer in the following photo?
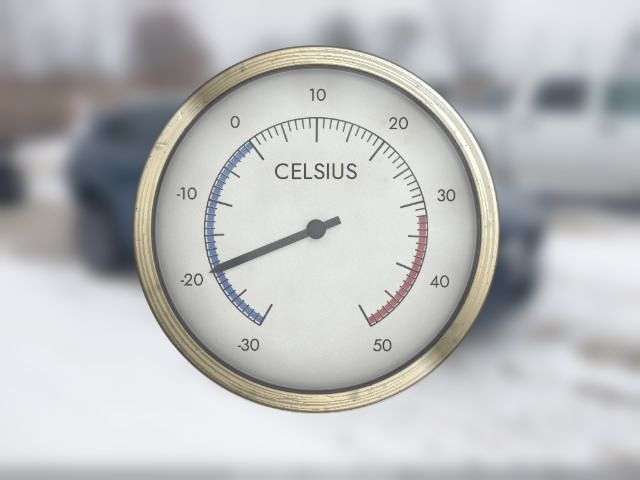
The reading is -20 °C
